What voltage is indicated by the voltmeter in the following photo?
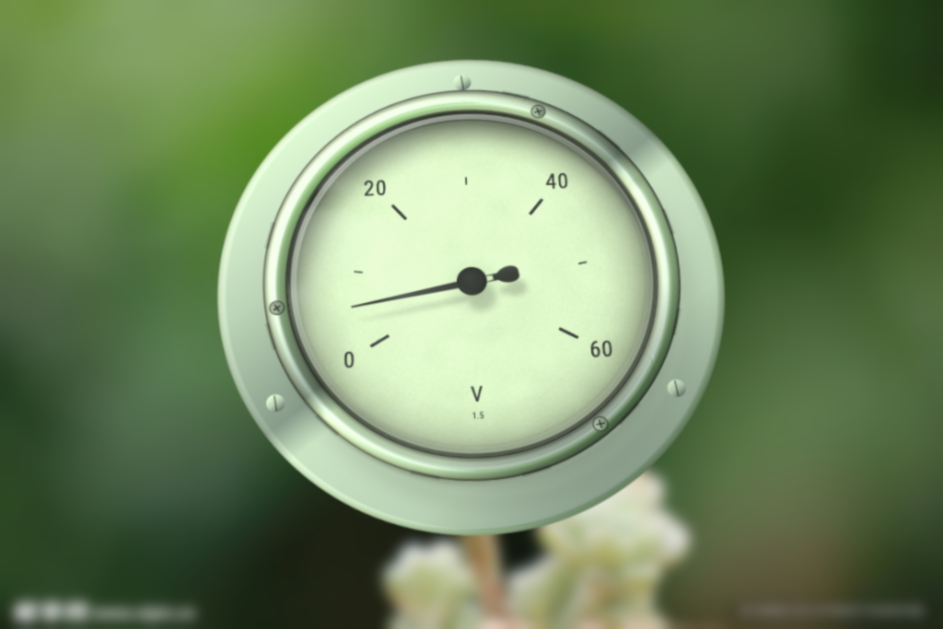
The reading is 5 V
